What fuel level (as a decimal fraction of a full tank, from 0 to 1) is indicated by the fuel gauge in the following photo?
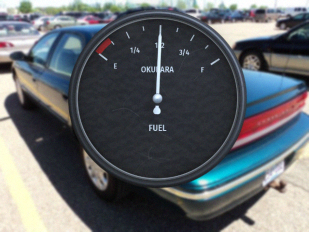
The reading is 0.5
